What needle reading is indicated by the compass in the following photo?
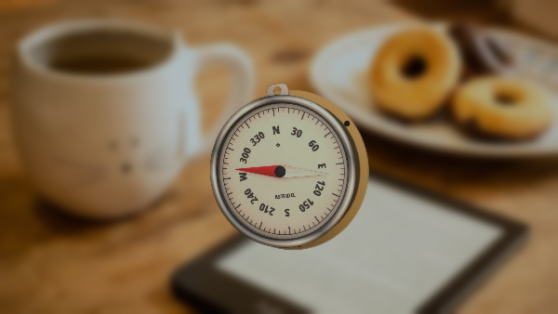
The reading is 280 °
